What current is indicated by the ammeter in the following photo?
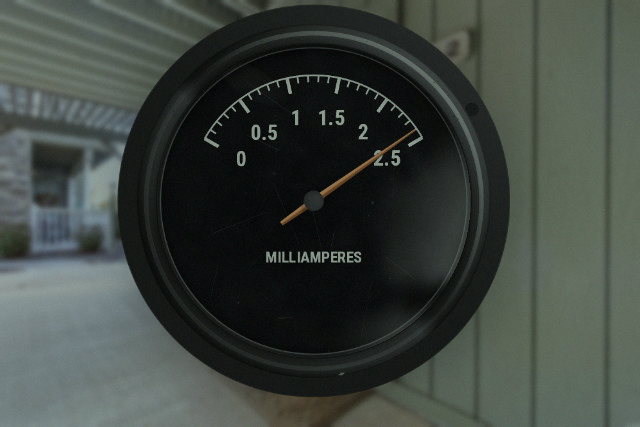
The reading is 2.4 mA
